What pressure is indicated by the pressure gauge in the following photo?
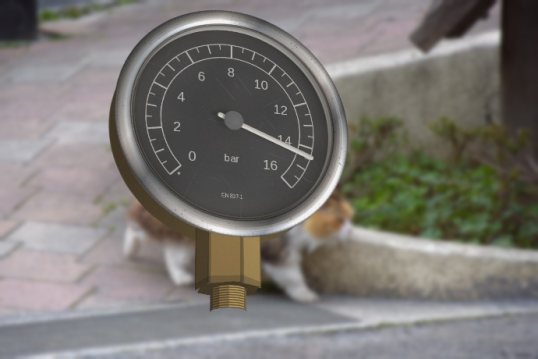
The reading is 14.5 bar
